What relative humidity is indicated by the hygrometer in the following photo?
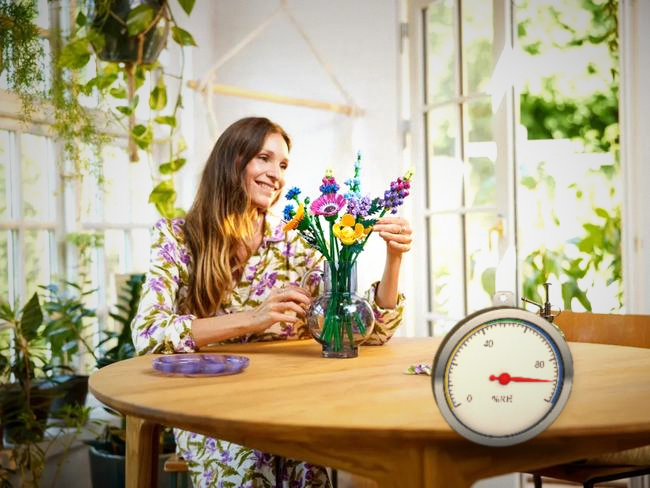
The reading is 90 %
